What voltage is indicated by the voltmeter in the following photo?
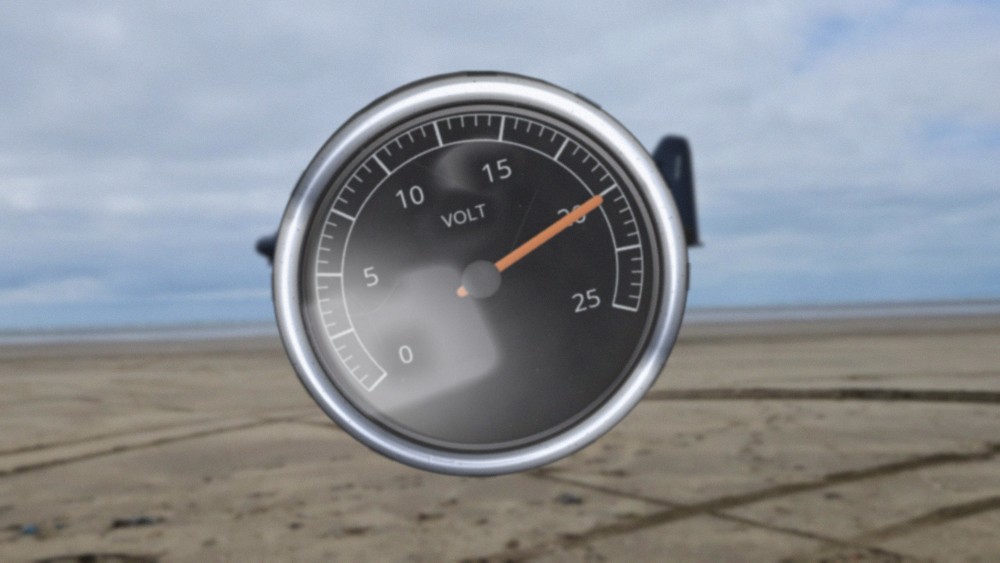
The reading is 20 V
